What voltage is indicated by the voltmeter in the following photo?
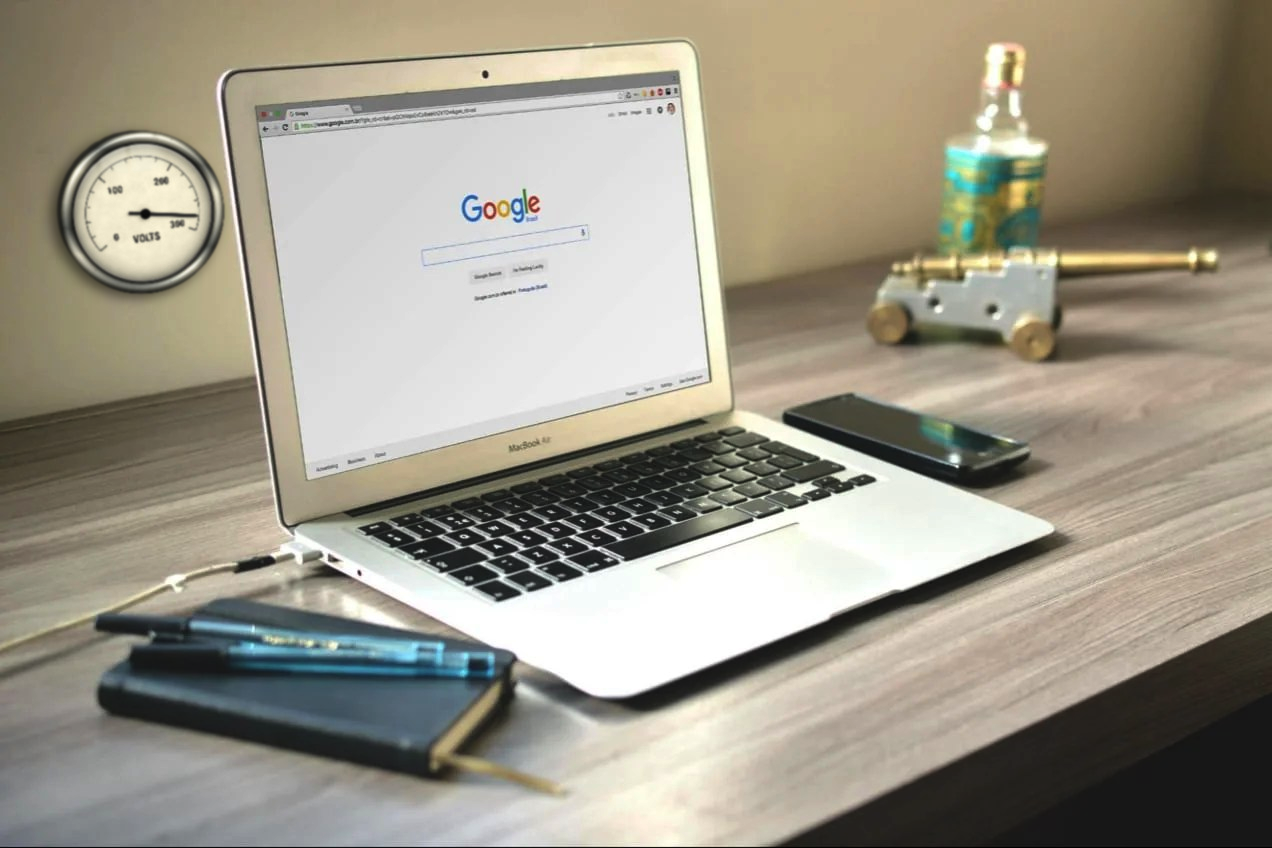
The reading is 280 V
